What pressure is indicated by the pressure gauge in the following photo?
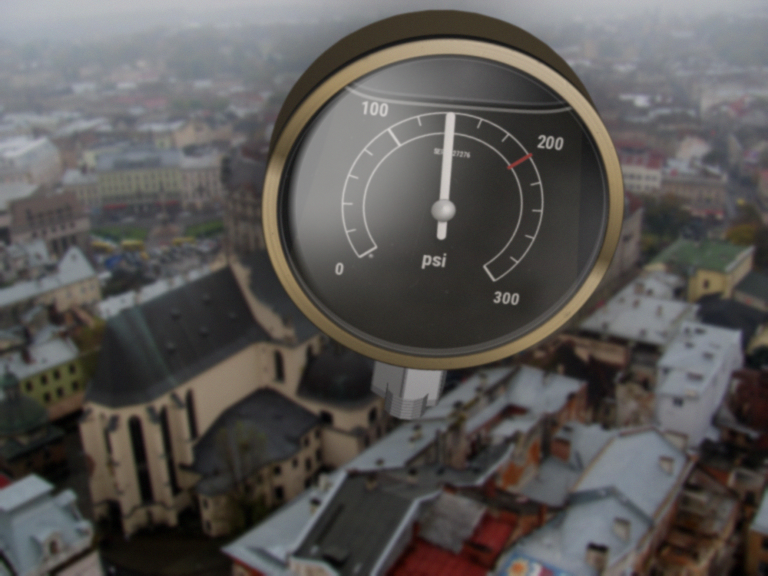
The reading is 140 psi
